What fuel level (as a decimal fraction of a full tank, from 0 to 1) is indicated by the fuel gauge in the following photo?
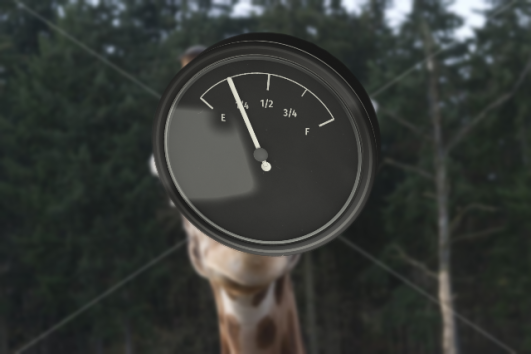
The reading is 0.25
